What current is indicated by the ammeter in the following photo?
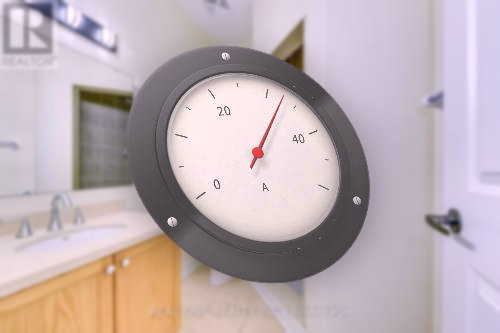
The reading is 32.5 A
